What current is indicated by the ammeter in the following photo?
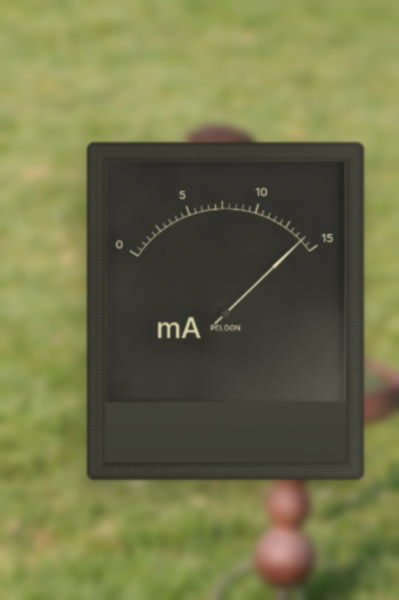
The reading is 14 mA
